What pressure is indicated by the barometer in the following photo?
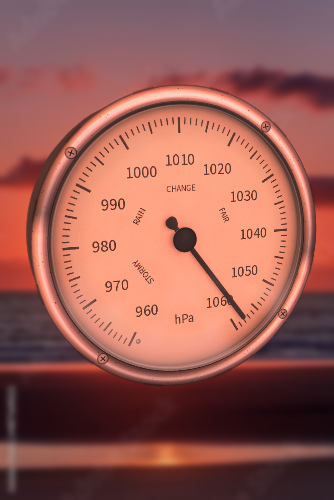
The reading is 1058 hPa
